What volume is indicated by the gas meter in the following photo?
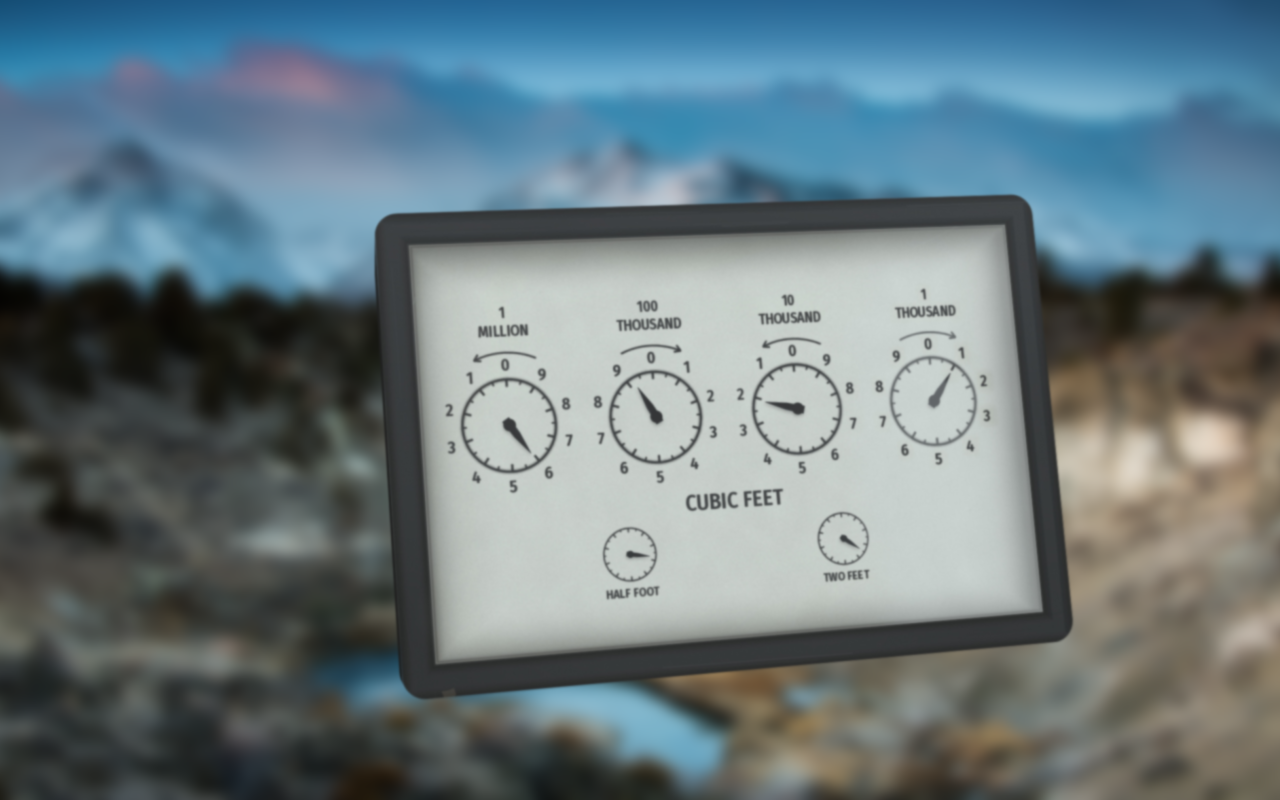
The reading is 592100 ft³
